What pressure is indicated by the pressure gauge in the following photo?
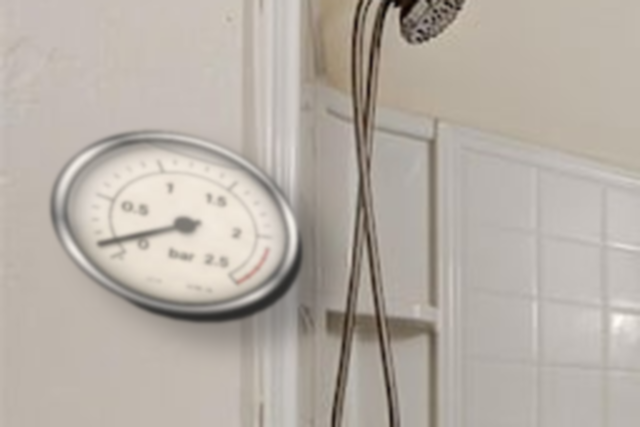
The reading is 0.1 bar
